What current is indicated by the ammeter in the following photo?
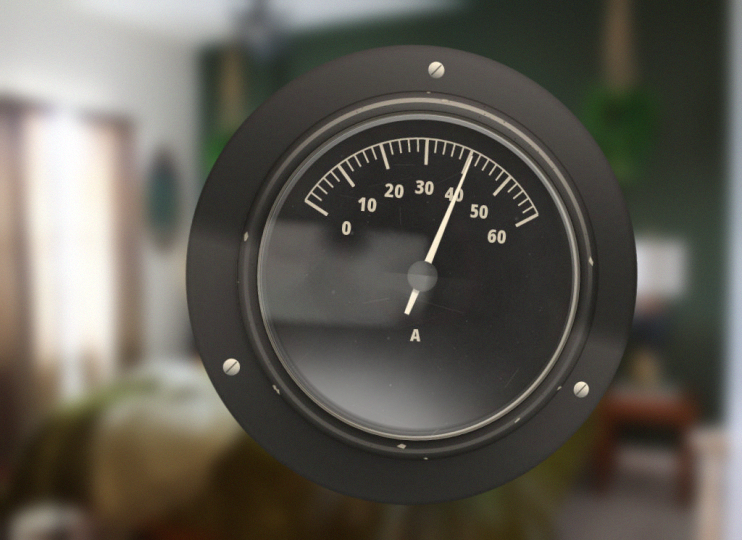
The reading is 40 A
